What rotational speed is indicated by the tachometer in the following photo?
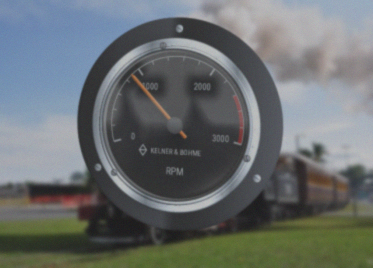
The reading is 900 rpm
